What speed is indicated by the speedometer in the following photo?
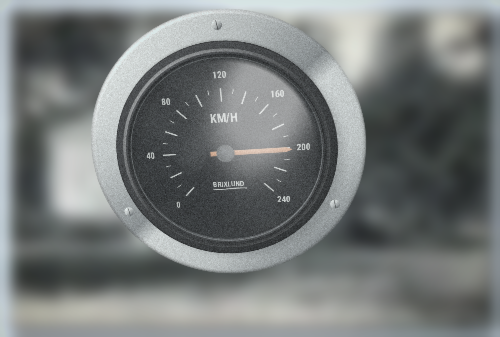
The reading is 200 km/h
